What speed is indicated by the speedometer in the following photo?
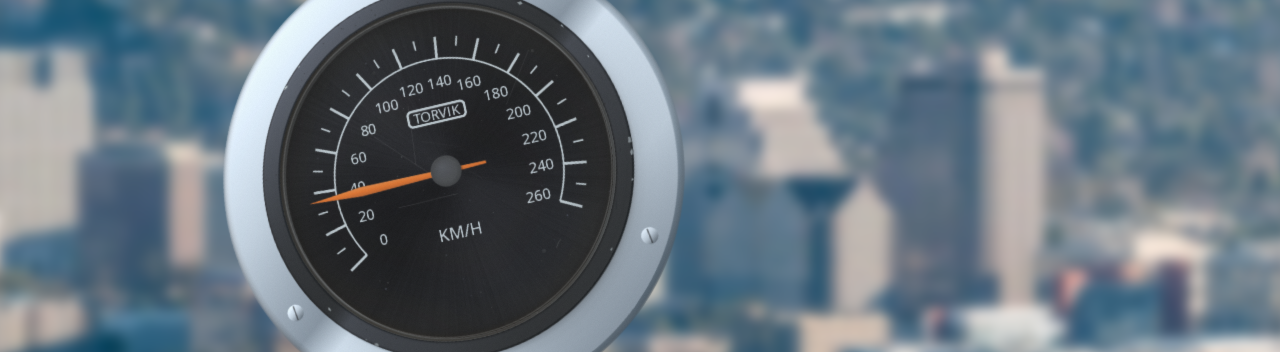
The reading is 35 km/h
